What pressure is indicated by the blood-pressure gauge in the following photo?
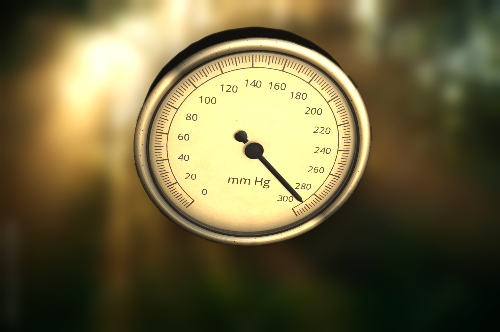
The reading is 290 mmHg
